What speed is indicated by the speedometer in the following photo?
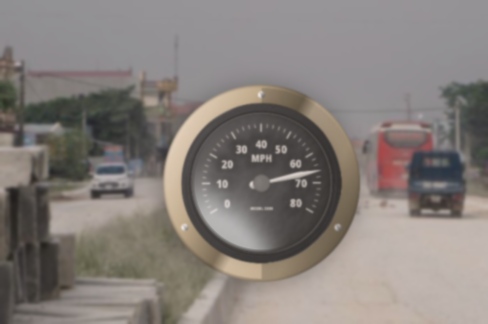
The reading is 66 mph
